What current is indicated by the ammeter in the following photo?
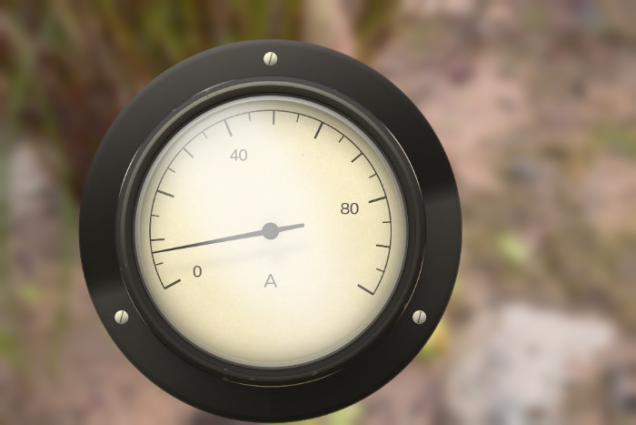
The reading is 7.5 A
